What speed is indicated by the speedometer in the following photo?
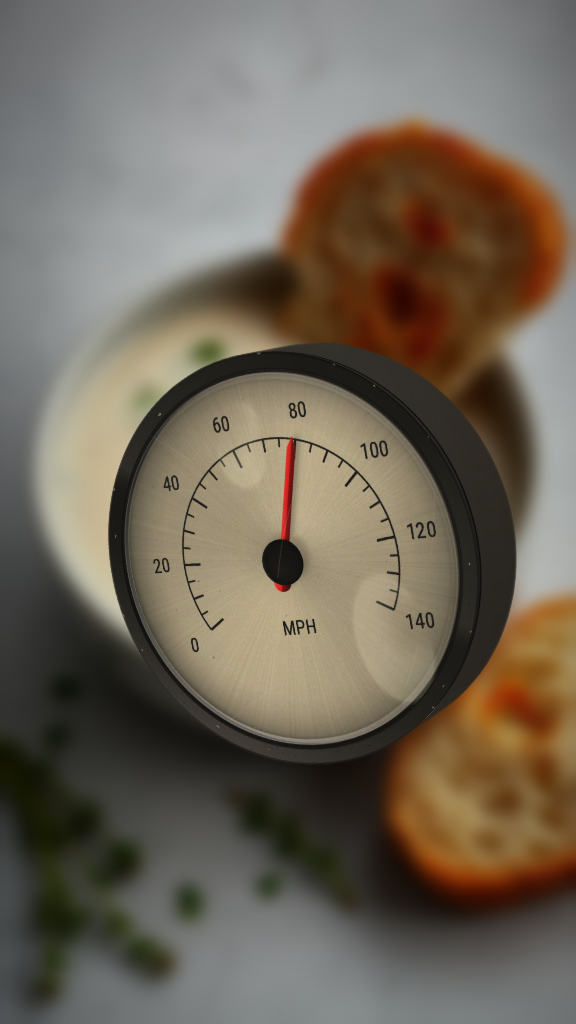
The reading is 80 mph
